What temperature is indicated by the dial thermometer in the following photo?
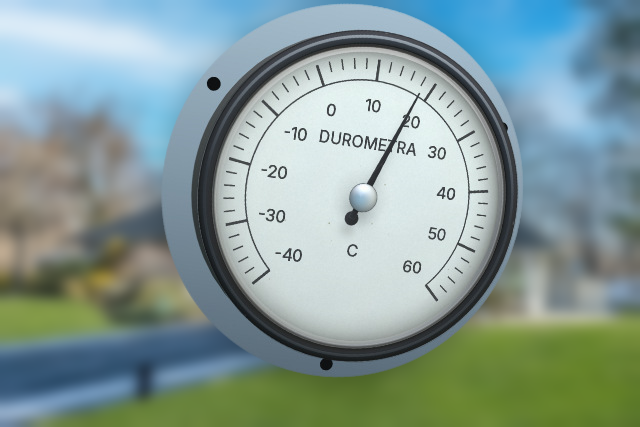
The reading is 18 °C
